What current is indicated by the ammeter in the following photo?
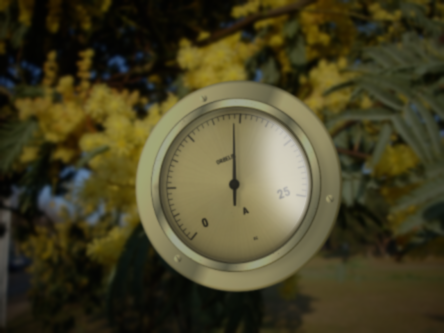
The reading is 14.5 A
